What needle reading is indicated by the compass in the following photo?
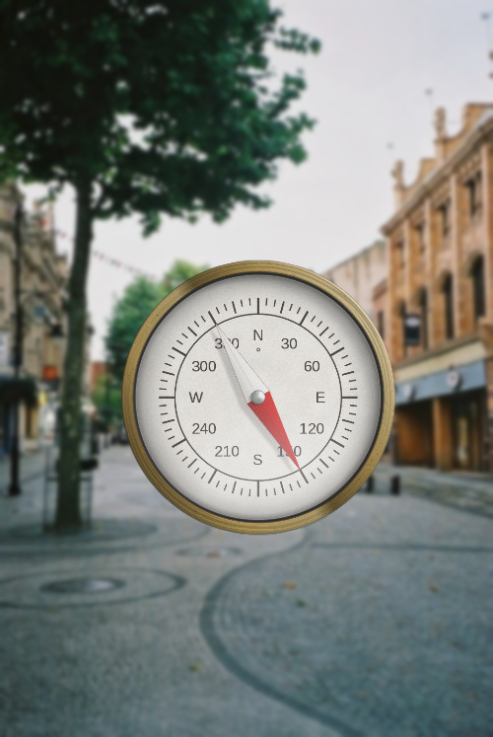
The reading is 150 °
